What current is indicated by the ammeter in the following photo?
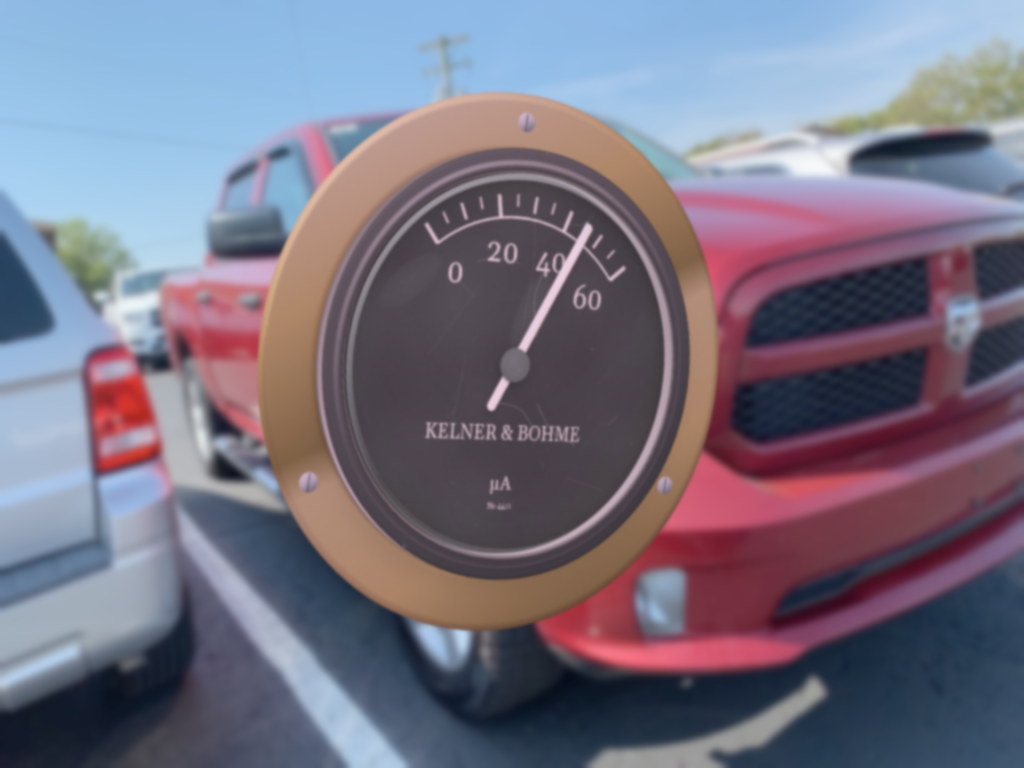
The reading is 45 µA
